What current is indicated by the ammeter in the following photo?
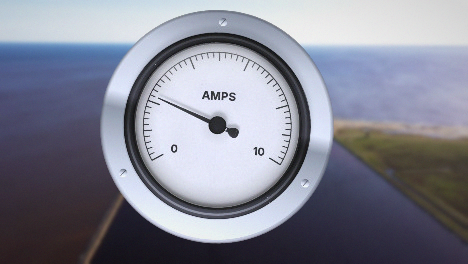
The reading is 2.2 A
